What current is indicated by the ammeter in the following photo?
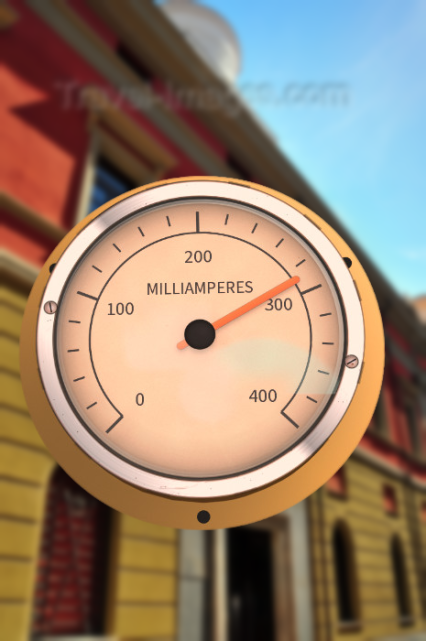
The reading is 290 mA
